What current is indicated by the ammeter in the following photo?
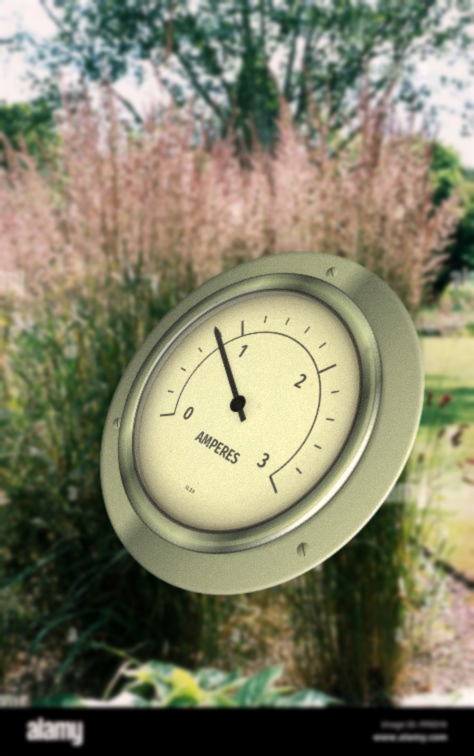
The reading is 0.8 A
